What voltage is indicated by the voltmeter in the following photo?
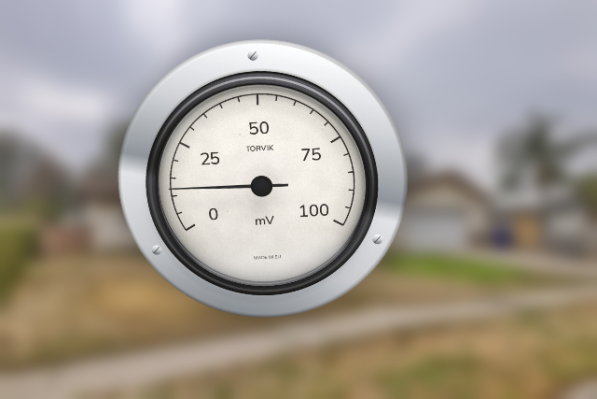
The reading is 12.5 mV
